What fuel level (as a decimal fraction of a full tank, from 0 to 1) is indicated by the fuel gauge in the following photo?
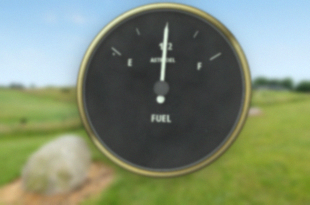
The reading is 0.5
